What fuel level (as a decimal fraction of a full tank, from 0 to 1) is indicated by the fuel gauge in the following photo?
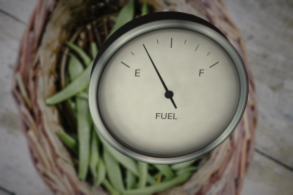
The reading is 0.25
